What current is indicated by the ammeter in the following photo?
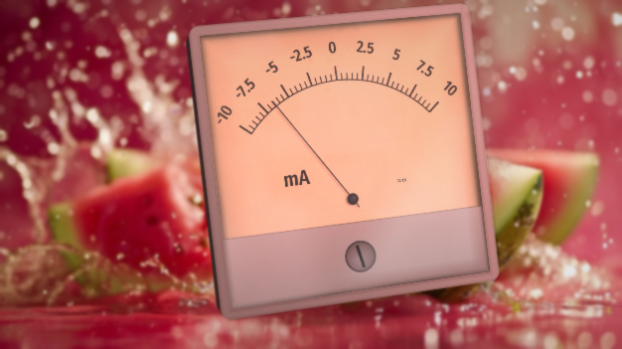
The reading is -6.5 mA
